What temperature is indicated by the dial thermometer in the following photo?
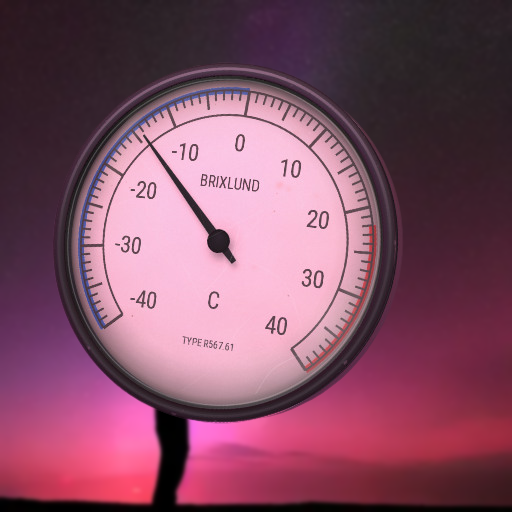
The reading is -14 °C
